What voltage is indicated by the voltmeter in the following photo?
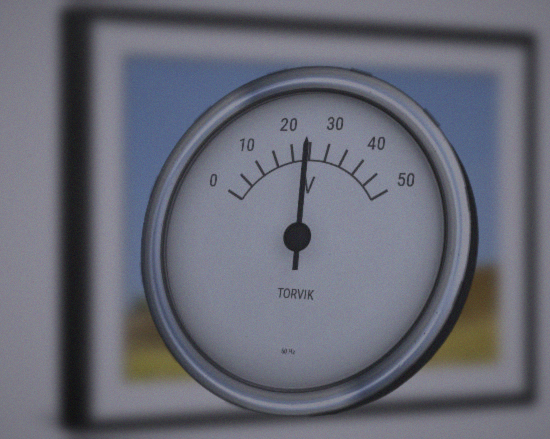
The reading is 25 V
